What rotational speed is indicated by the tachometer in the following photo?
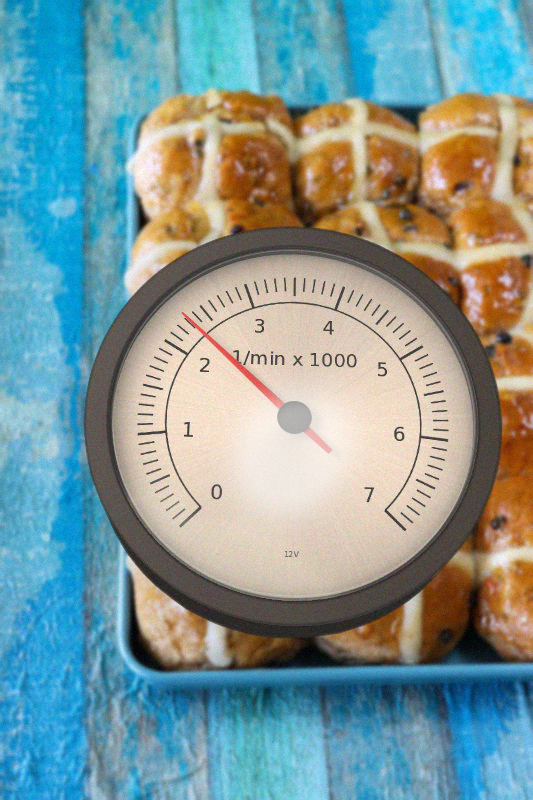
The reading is 2300 rpm
